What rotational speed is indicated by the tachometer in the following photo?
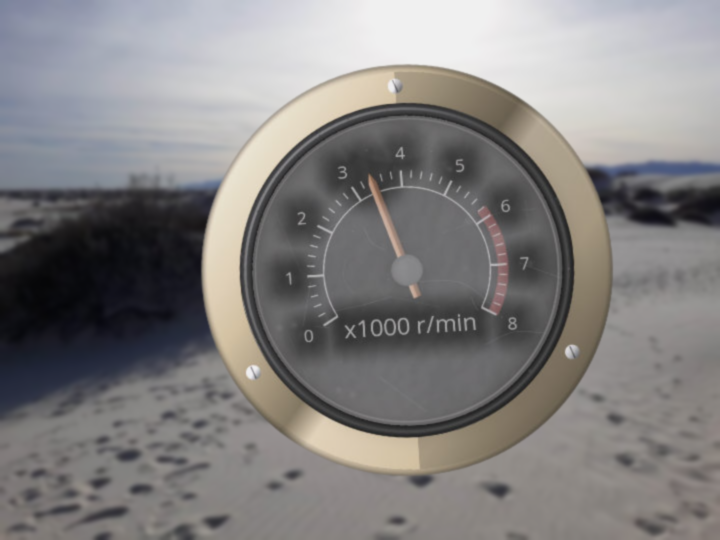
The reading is 3400 rpm
